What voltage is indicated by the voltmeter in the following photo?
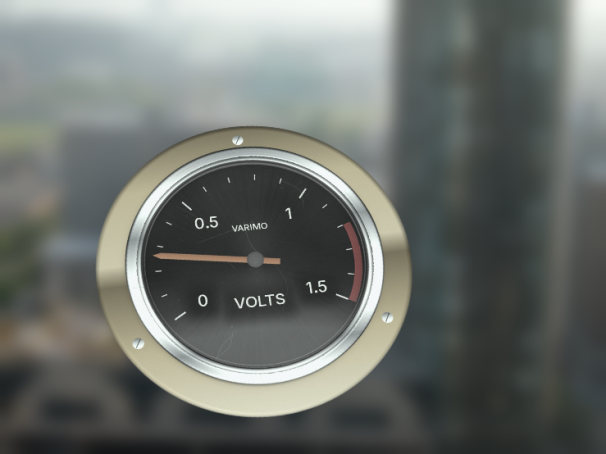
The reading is 0.25 V
